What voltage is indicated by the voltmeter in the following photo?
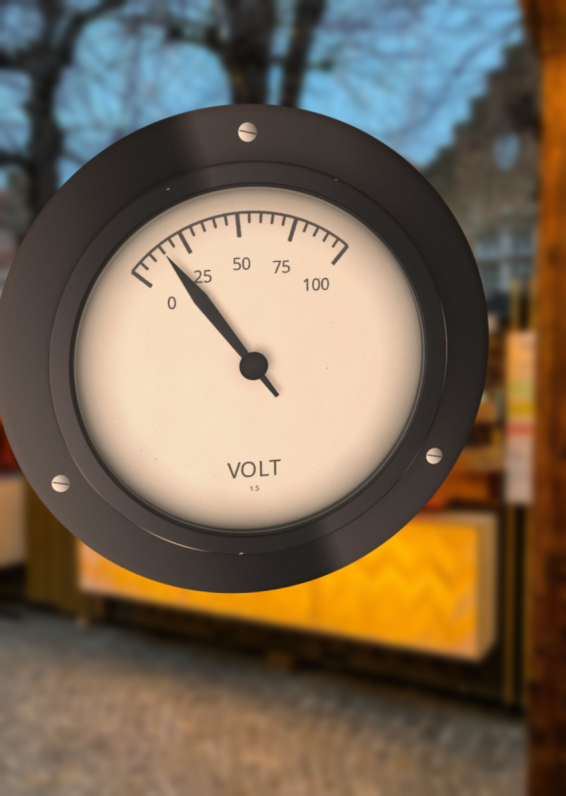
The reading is 15 V
